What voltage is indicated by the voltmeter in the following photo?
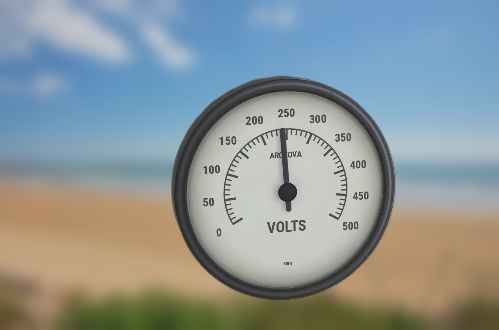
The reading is 240 V
